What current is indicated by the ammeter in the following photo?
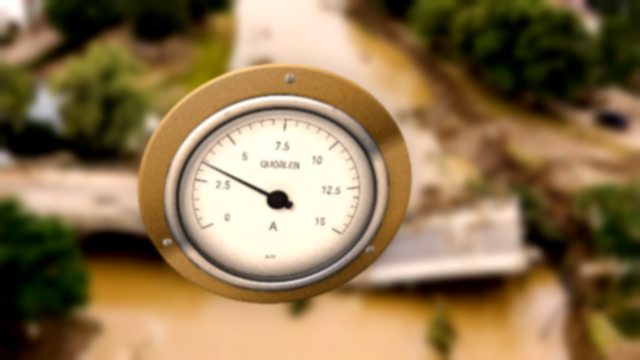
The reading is 3.5 A
